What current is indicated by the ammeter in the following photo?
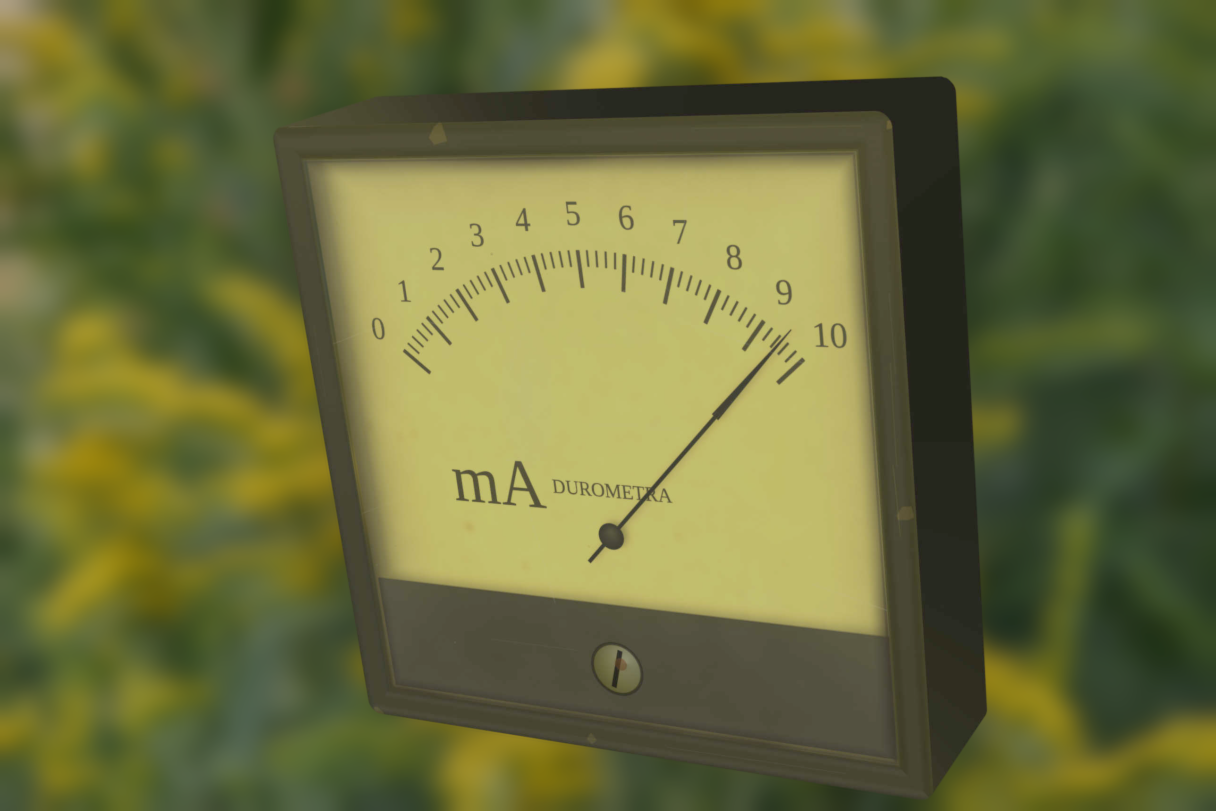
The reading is 9.5 mA
